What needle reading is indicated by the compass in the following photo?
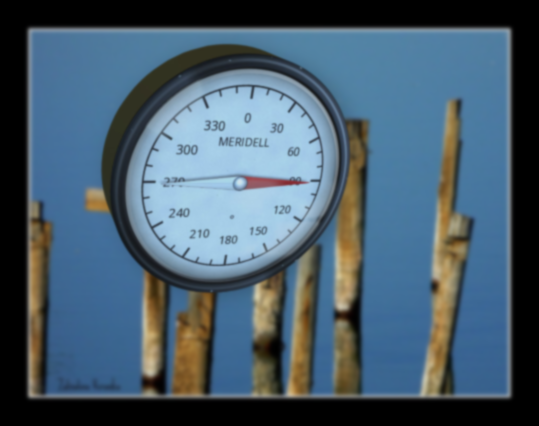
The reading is 90 °
